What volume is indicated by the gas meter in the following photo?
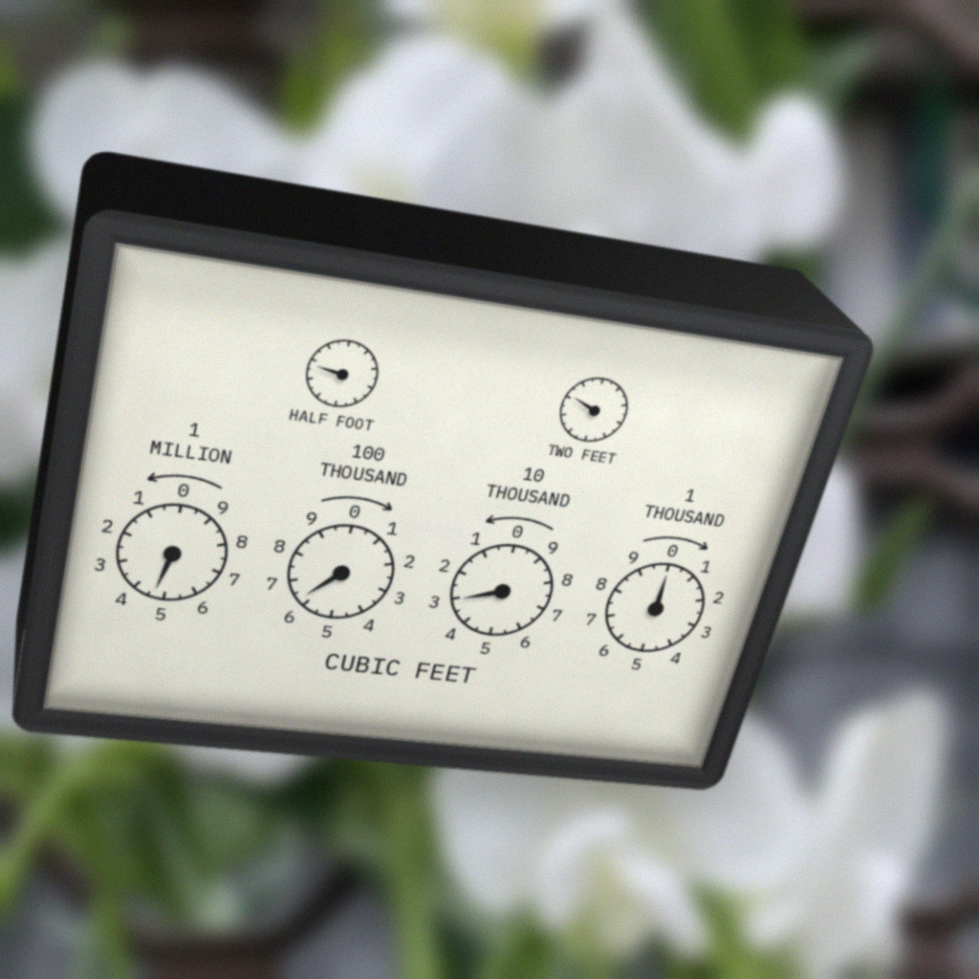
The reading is 463000 ft³
